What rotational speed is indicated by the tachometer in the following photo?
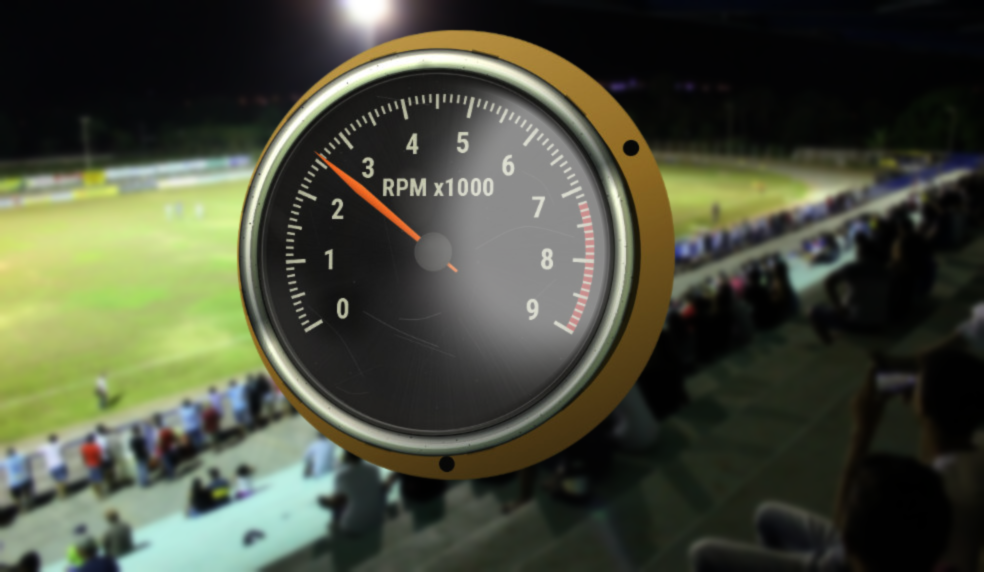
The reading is 2600 rpm
